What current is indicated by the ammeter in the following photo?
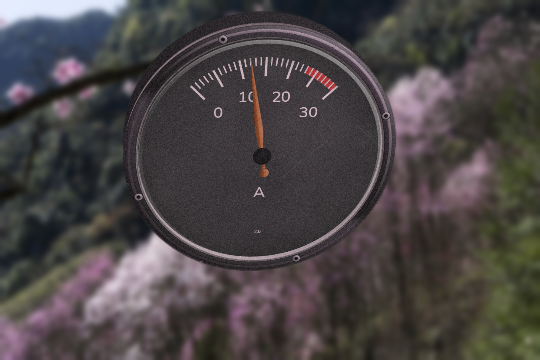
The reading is 12 A
